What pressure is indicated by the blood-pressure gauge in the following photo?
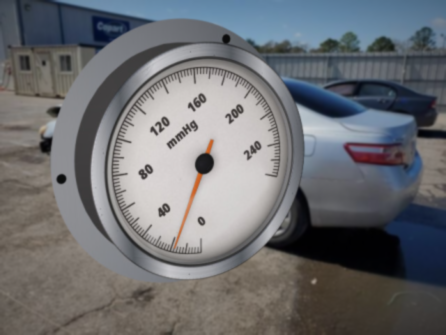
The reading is 20 mmHg
